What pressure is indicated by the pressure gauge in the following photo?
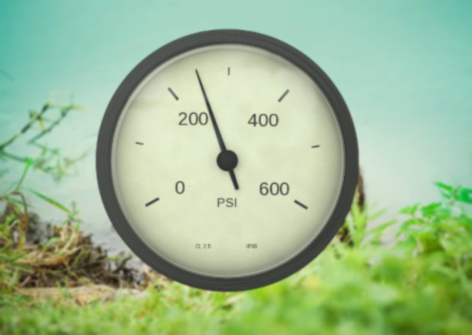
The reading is 250 psi
